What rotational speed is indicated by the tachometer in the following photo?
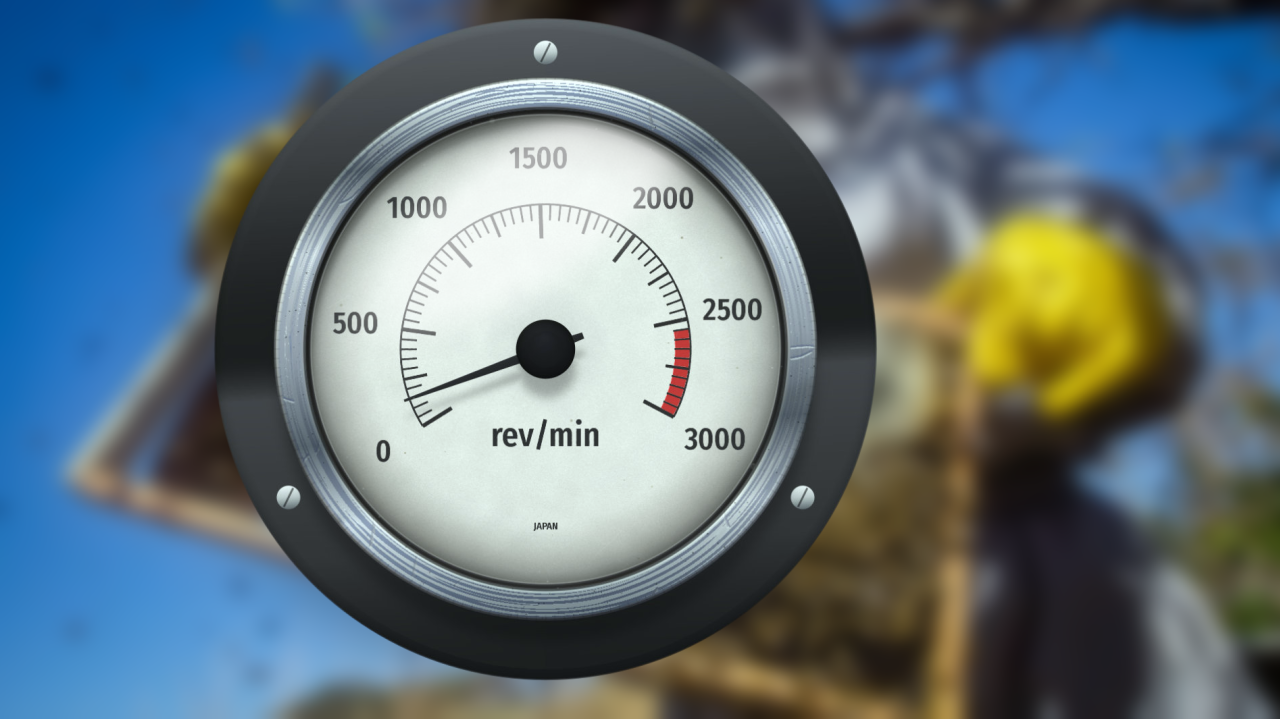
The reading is 150 rpm
